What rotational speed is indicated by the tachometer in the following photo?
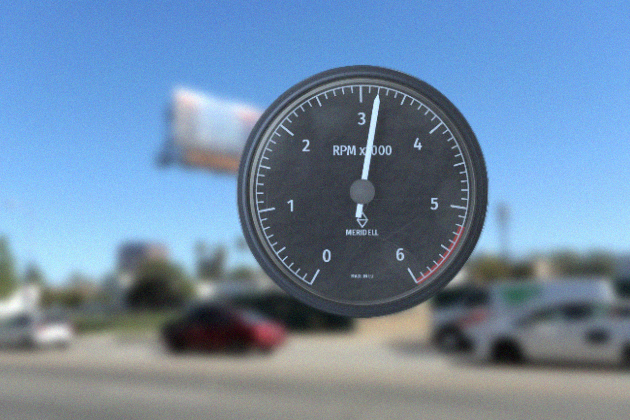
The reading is 3200 rpm
